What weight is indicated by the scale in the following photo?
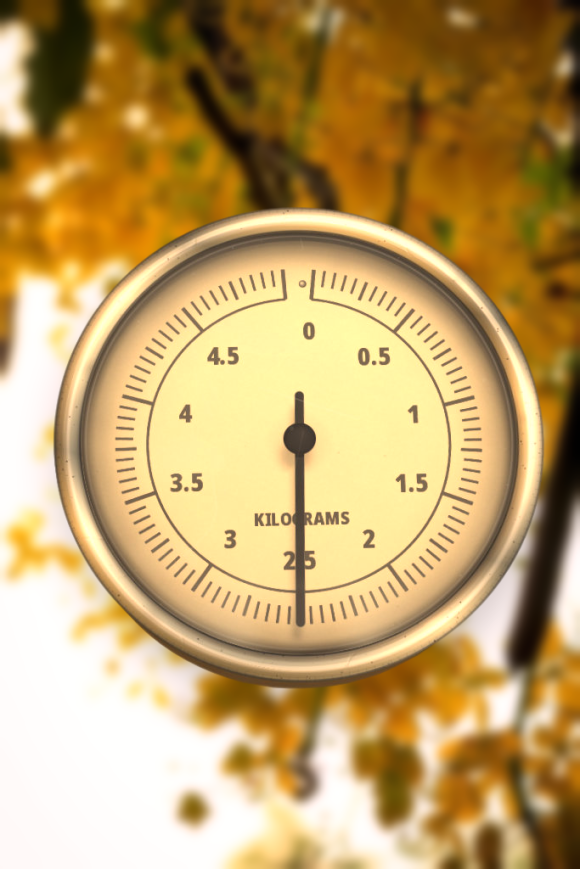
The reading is 2.5 kg
